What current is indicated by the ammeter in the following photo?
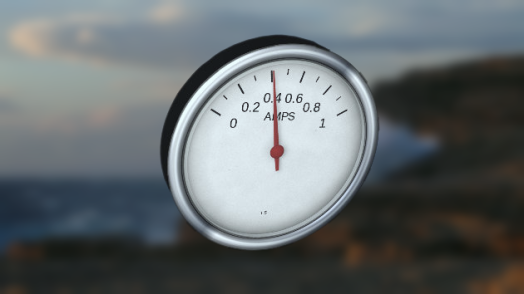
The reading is 0.4 A
